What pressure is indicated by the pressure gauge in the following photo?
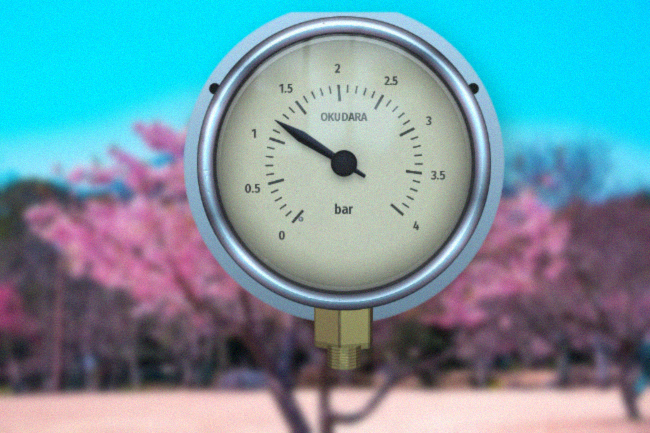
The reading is 1.2 bar
